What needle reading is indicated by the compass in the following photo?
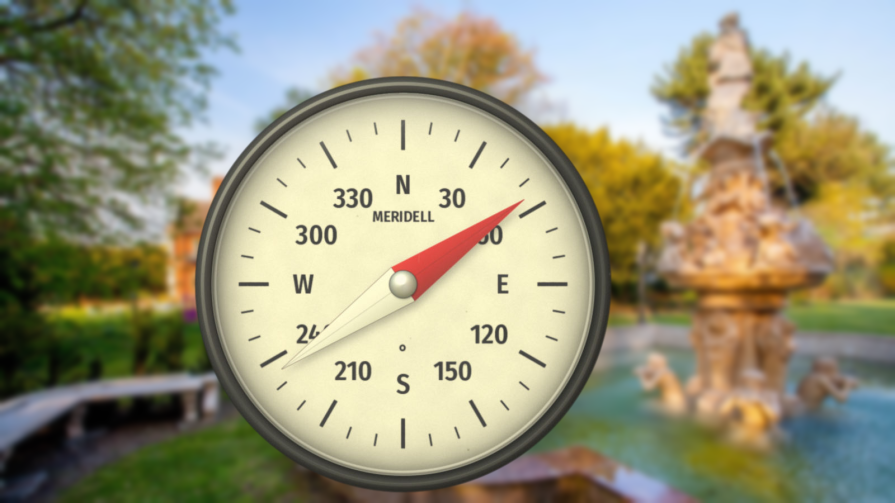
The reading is 55 °
